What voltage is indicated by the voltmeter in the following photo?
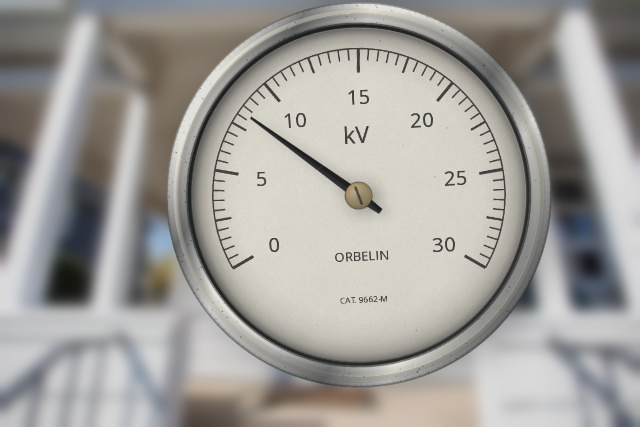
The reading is 8.25 kV
